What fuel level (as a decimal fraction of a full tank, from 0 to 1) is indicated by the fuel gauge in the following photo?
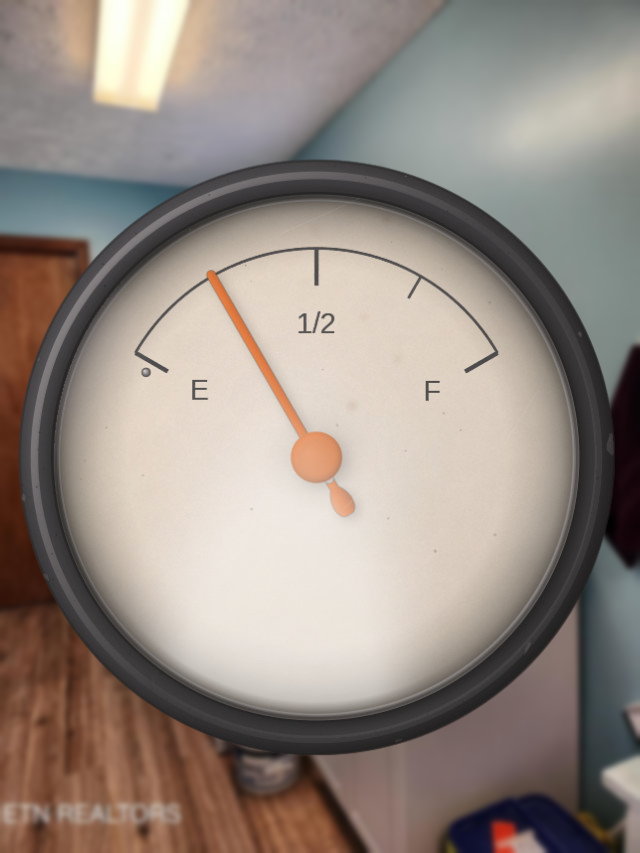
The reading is 0.25
